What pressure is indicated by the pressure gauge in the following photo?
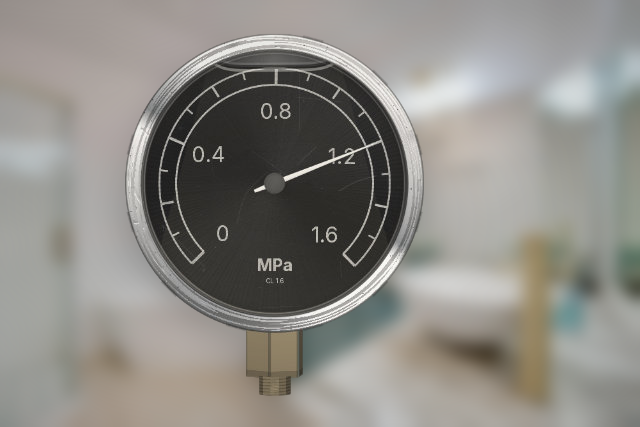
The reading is 1.2 MPa
